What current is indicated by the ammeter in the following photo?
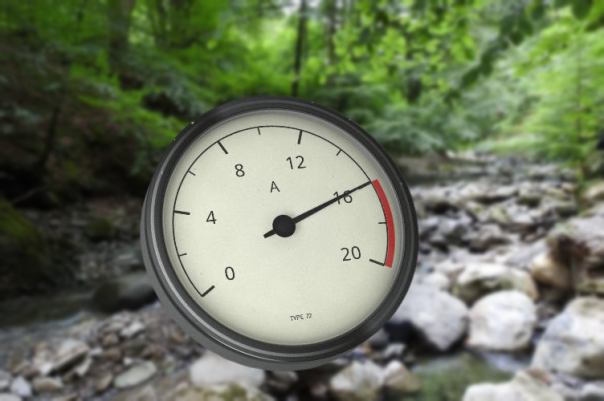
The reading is 16 A
